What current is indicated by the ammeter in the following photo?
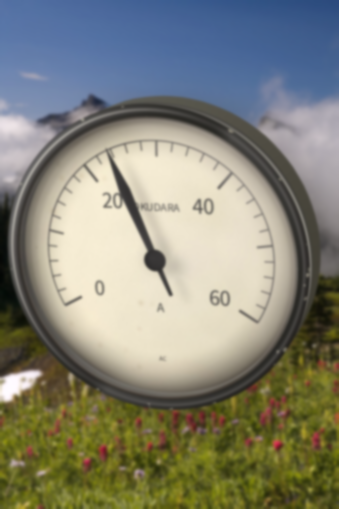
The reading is 24 A
